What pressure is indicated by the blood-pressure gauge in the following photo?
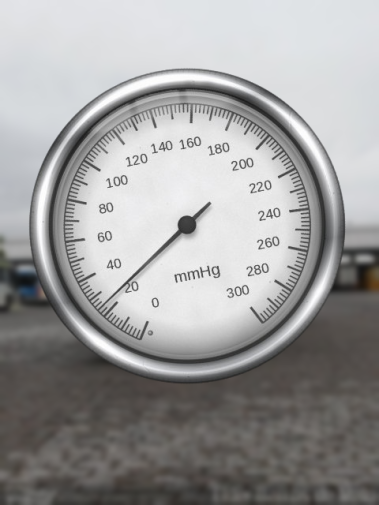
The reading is 24 mmHg
